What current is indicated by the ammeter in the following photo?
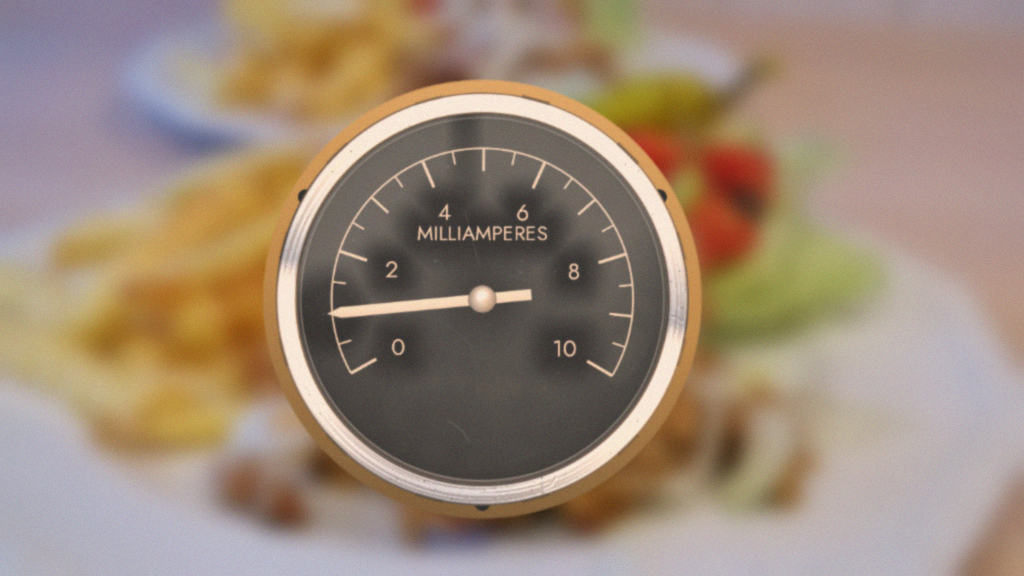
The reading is 1 mA
